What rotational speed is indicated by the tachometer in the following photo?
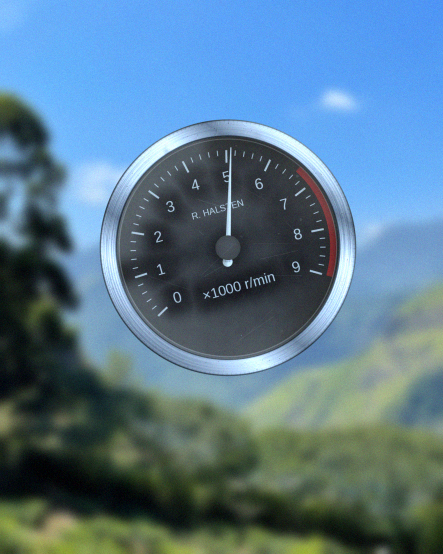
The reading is 5100 rpm
